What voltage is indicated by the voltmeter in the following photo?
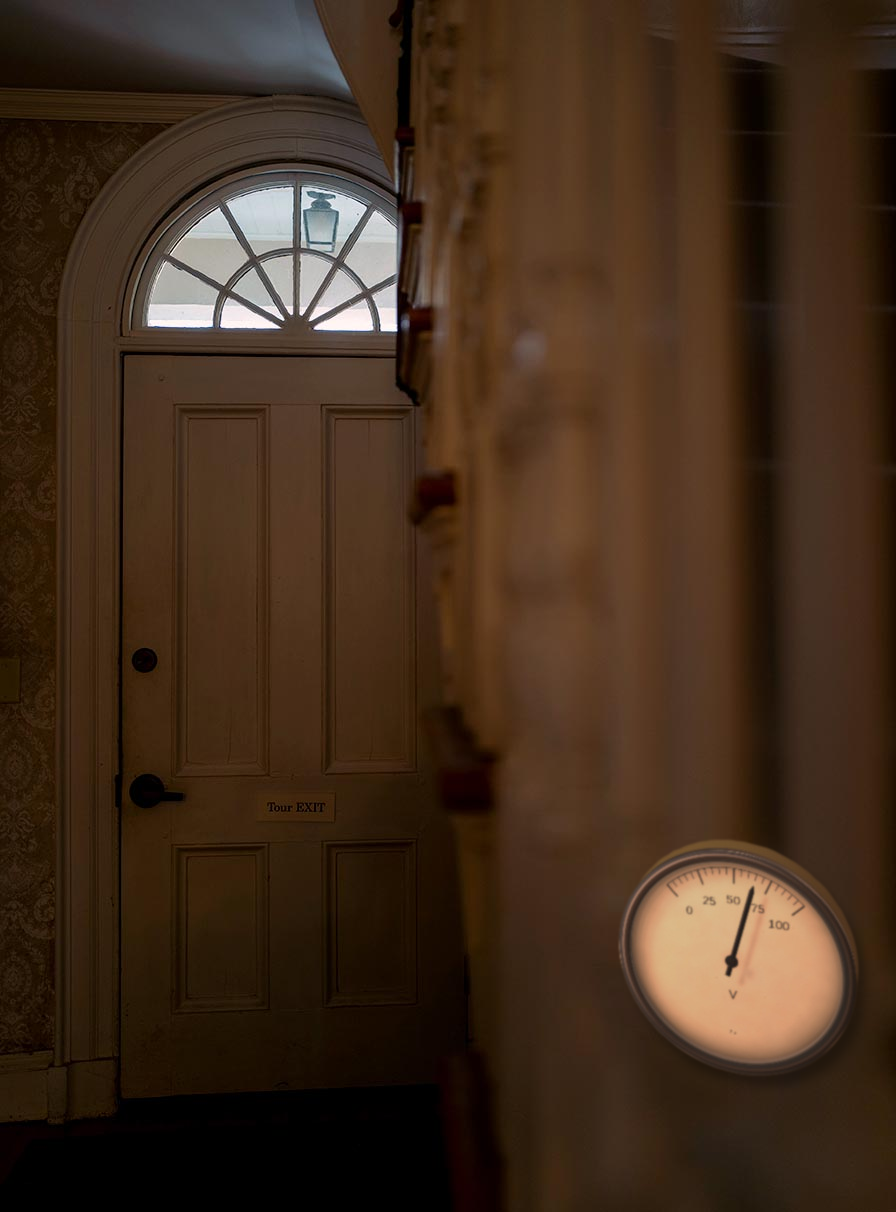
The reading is 65 V
